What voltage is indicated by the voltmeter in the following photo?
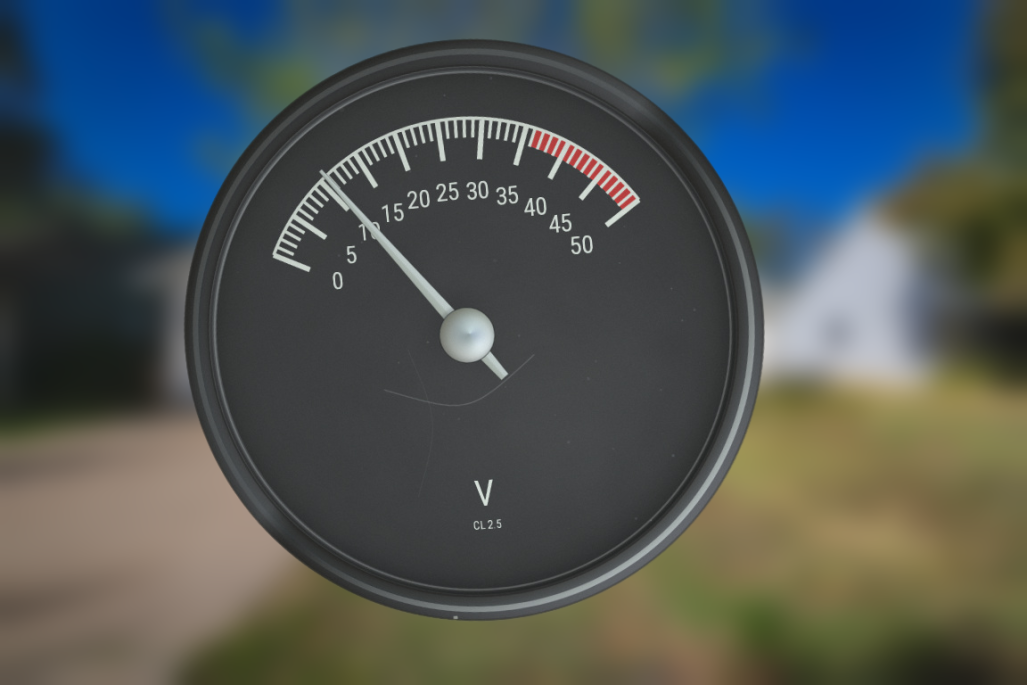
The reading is 11 V
